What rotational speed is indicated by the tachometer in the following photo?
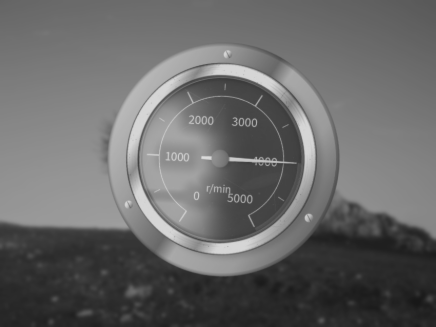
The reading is 4000 rpm
